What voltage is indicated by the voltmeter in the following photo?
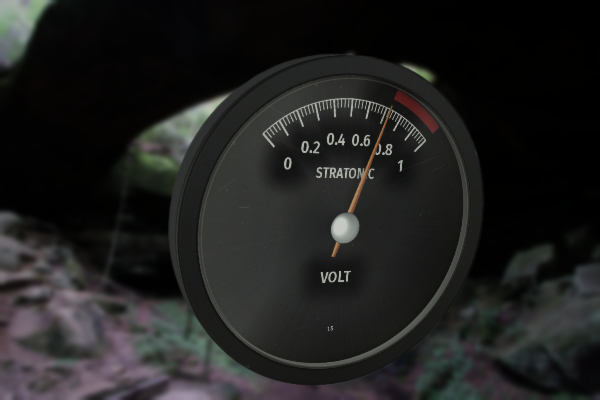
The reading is 0.7 V
